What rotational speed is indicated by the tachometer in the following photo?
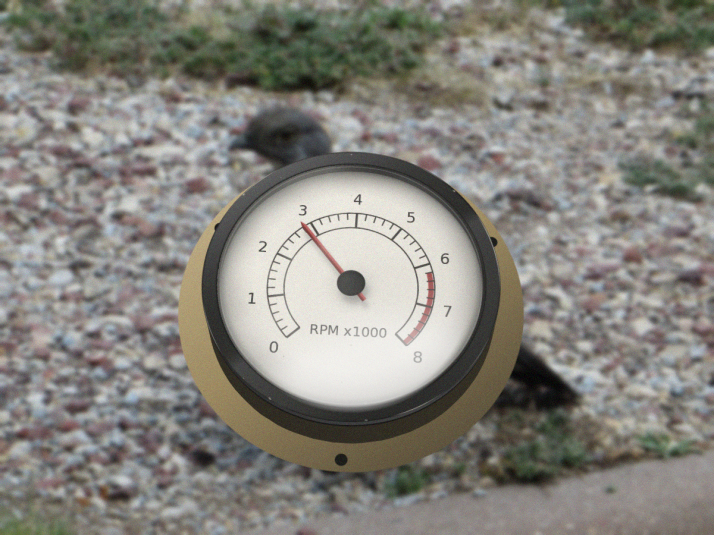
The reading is 2800 rpm
